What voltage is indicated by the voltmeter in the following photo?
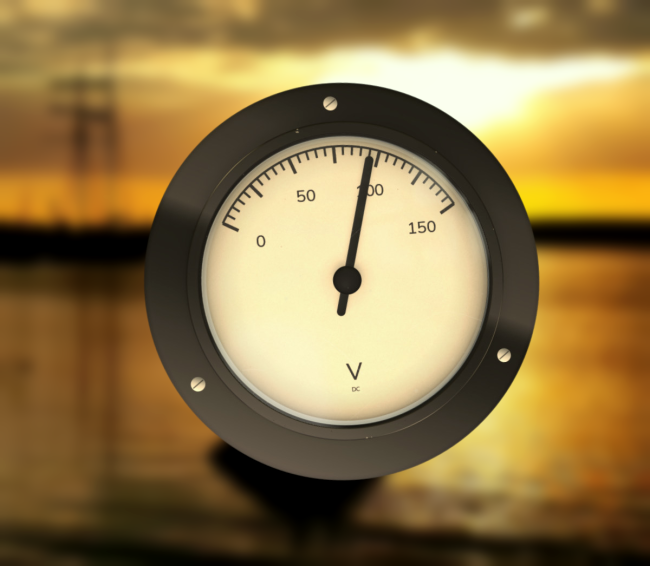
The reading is 95 V
